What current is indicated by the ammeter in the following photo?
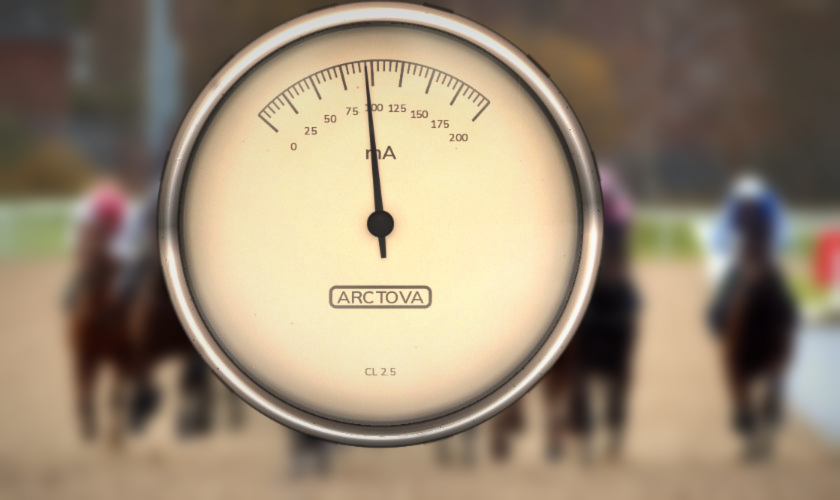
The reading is 95 mA
